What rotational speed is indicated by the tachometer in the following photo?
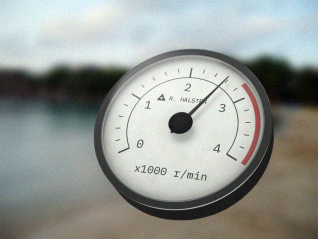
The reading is 2600 rpm
